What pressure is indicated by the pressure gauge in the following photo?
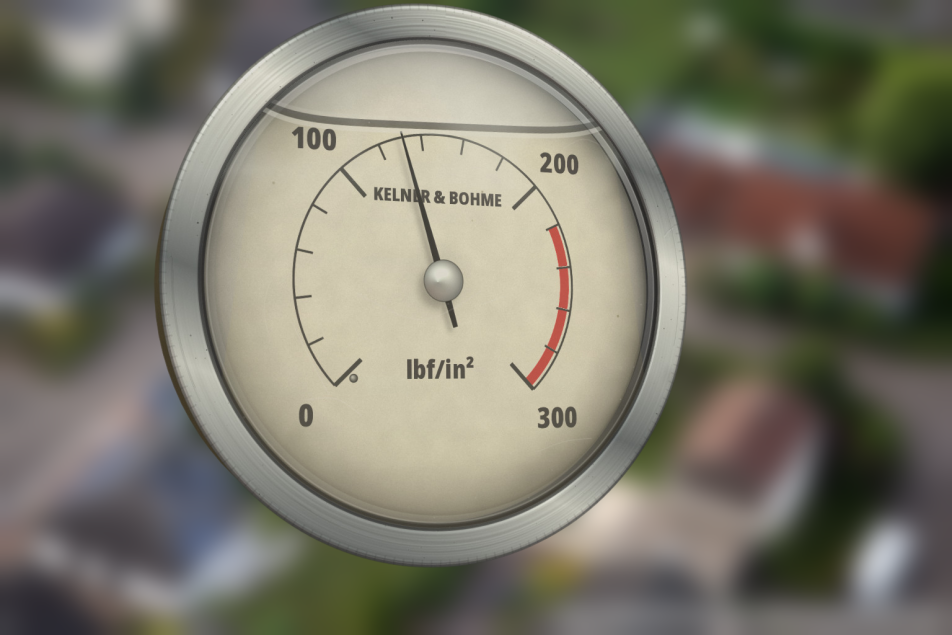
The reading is 130 psi
